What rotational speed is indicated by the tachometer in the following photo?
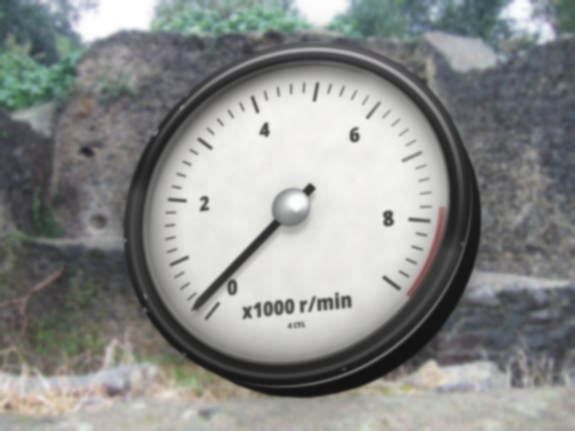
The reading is 200 rpm
